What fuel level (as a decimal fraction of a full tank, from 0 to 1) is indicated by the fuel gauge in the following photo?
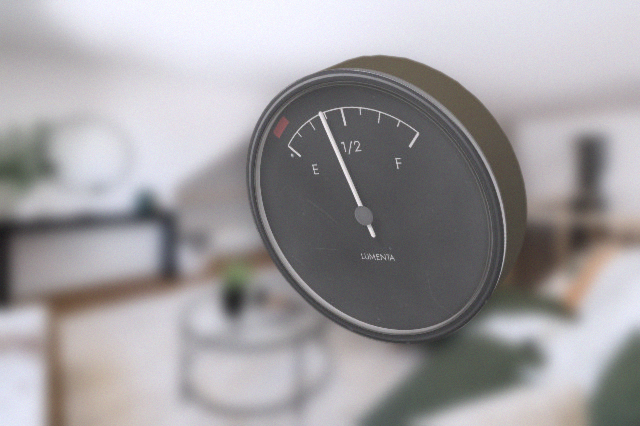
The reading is 0.375
